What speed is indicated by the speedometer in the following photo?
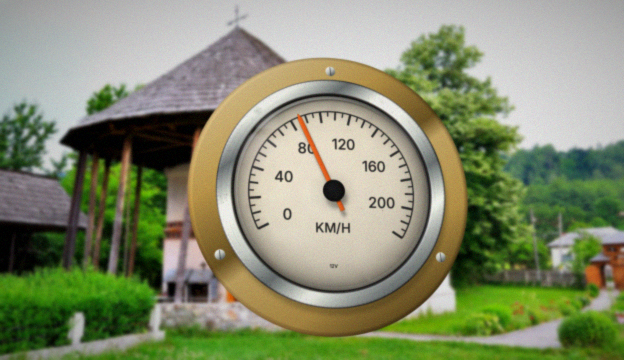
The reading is 85 km/h
